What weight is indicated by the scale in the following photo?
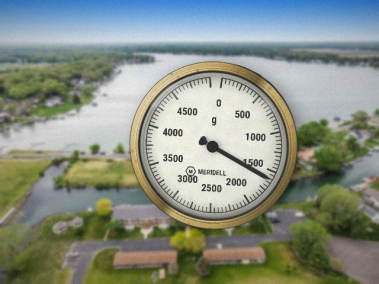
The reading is 1600 g
